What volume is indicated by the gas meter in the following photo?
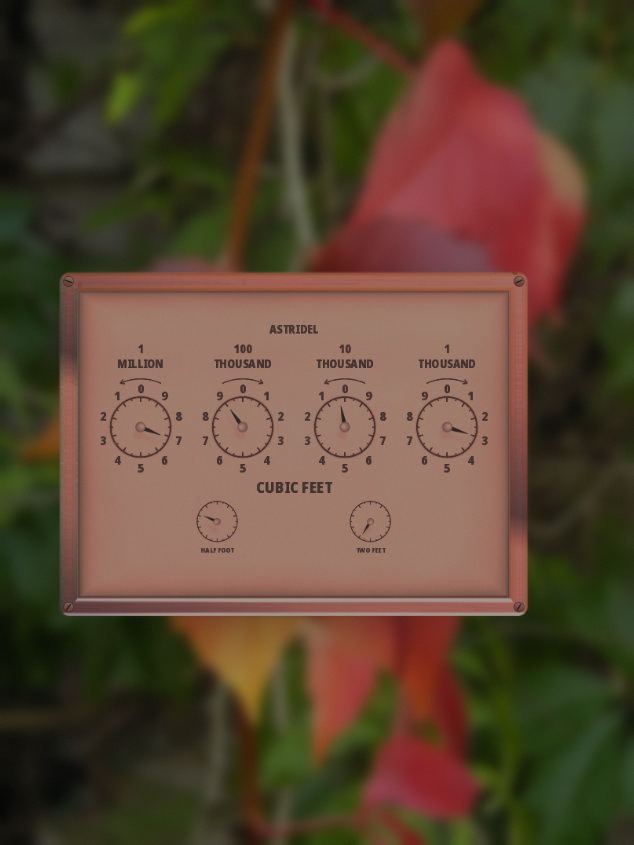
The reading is 690300 ft³
